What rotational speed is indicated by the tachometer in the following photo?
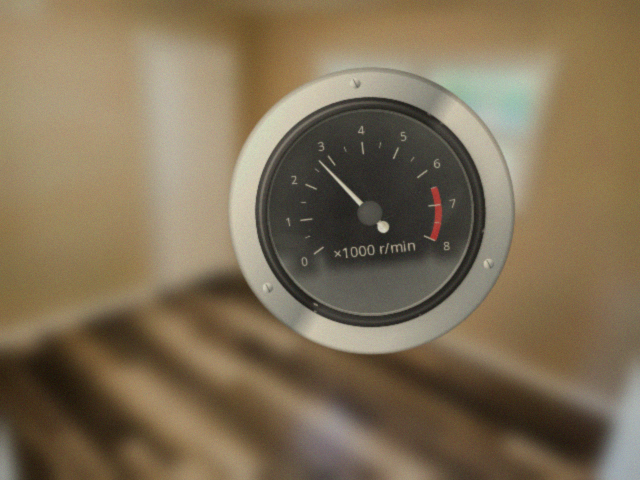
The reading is 2750 rpm
